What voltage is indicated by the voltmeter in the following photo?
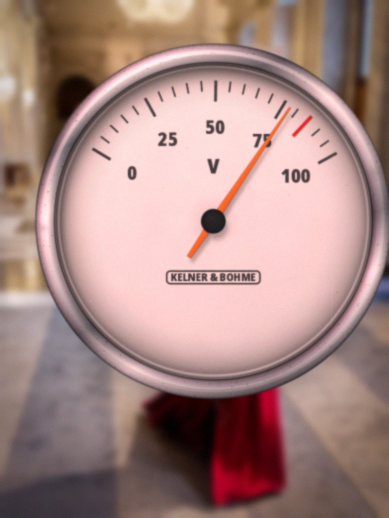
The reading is 77.5 V
